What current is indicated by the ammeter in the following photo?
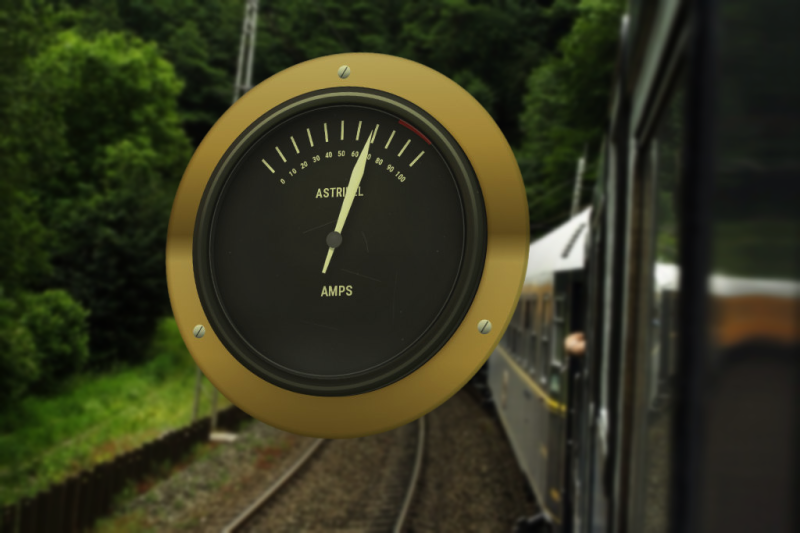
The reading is 70 A
